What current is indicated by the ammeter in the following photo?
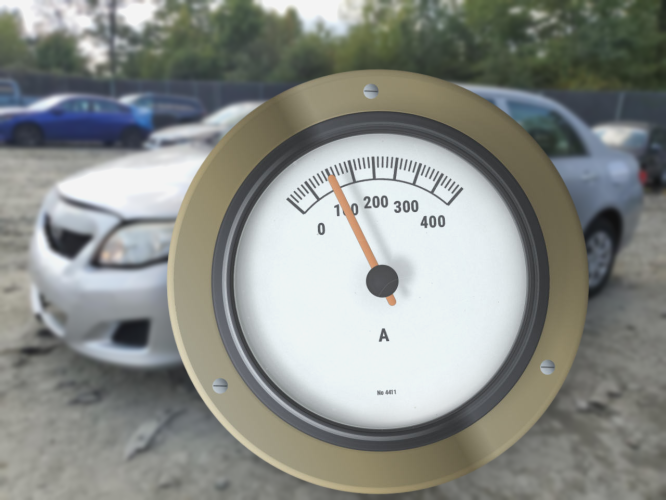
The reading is 100 A
